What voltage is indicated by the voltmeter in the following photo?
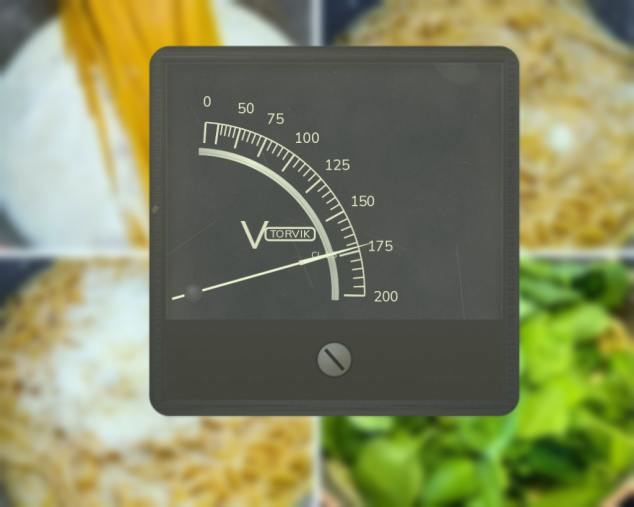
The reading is 172.5 V
